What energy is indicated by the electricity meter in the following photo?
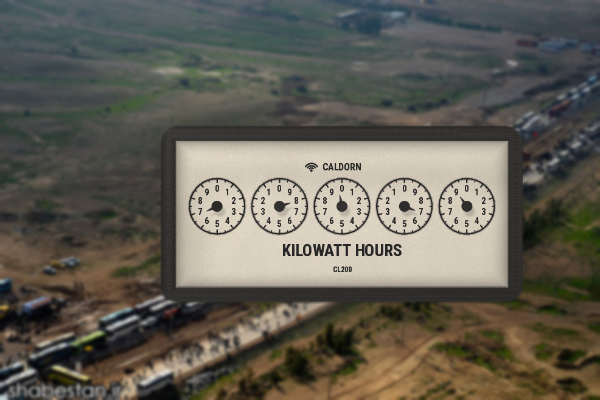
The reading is 67969 kWh
